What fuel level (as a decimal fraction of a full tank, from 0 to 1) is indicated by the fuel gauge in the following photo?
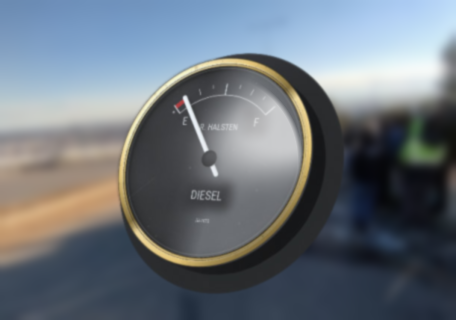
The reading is 0.125
